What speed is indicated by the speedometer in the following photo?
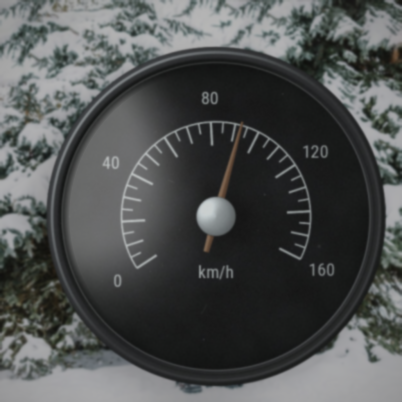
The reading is 92.5 km/h
